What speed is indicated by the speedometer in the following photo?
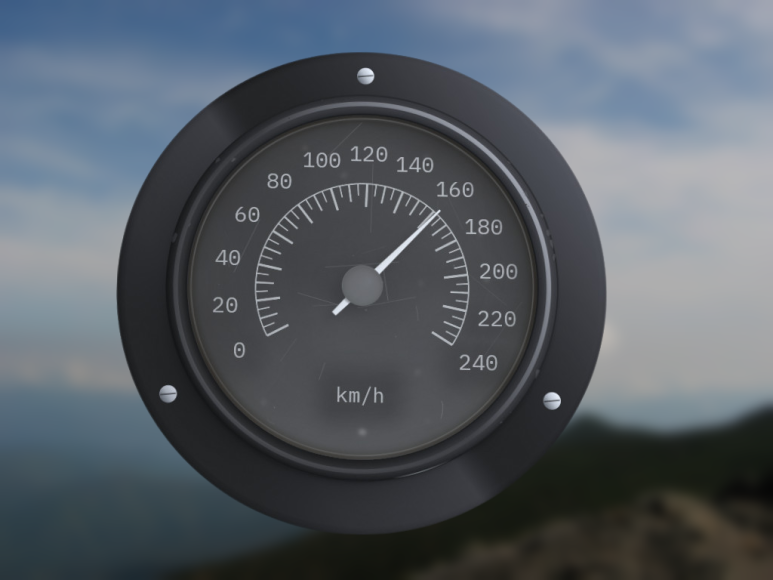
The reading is 162.5 km/h
